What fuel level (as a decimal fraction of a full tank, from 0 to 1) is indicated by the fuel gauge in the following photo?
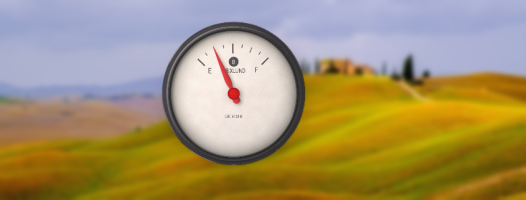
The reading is 0.25
